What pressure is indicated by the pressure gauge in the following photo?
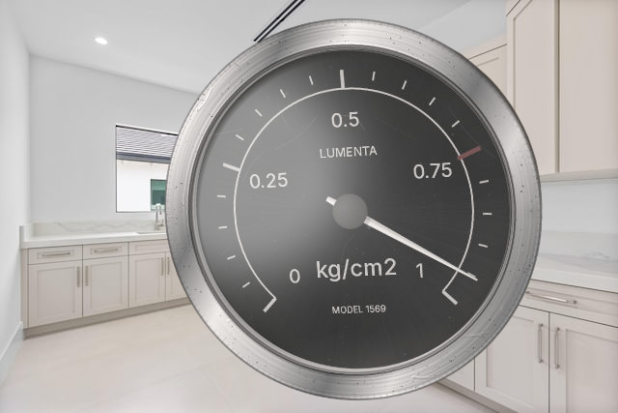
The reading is 0.95 kg/cm²
